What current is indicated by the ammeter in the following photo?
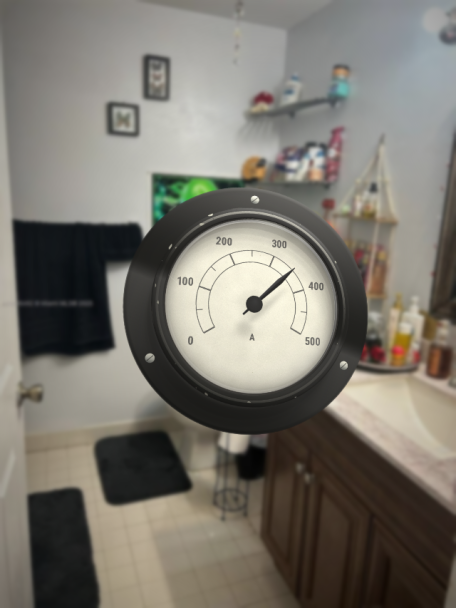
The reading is 350 A
